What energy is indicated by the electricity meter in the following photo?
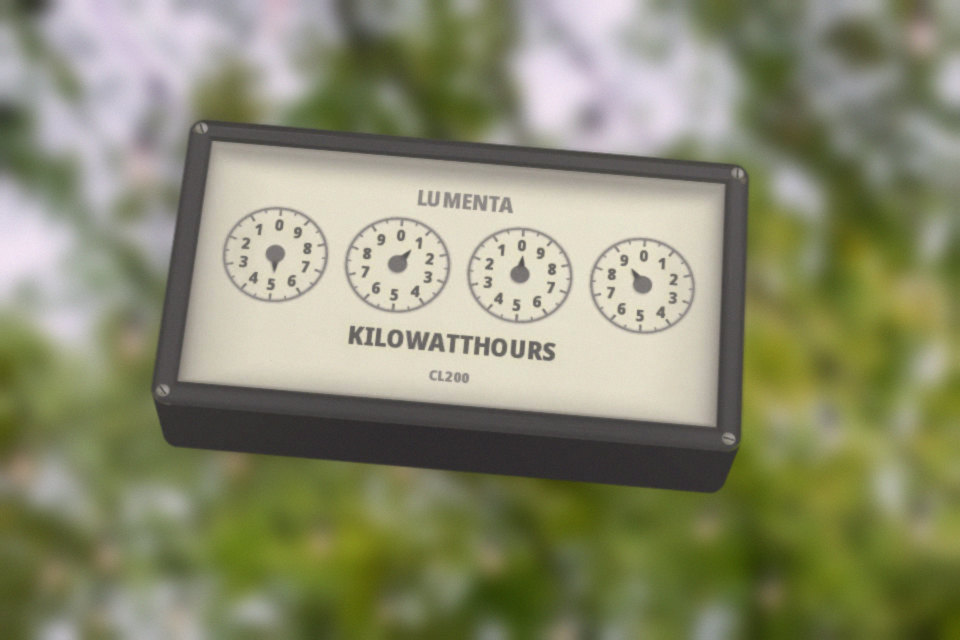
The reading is 5099 kWh
